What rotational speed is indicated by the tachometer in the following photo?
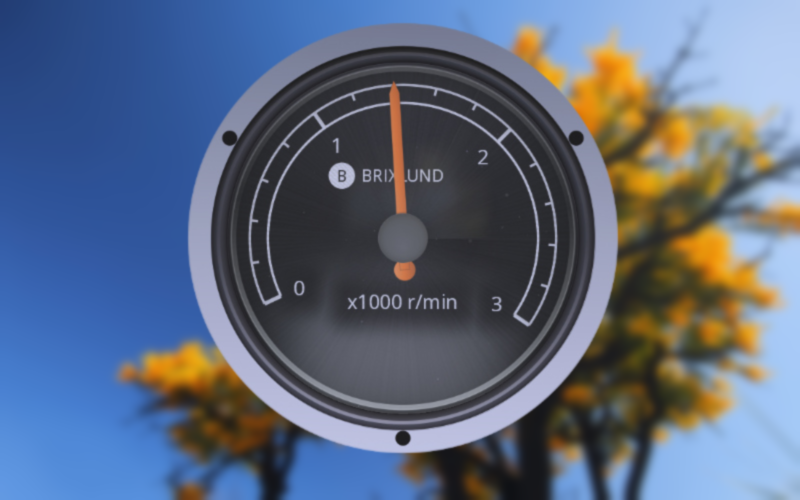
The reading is 1400 rpm
